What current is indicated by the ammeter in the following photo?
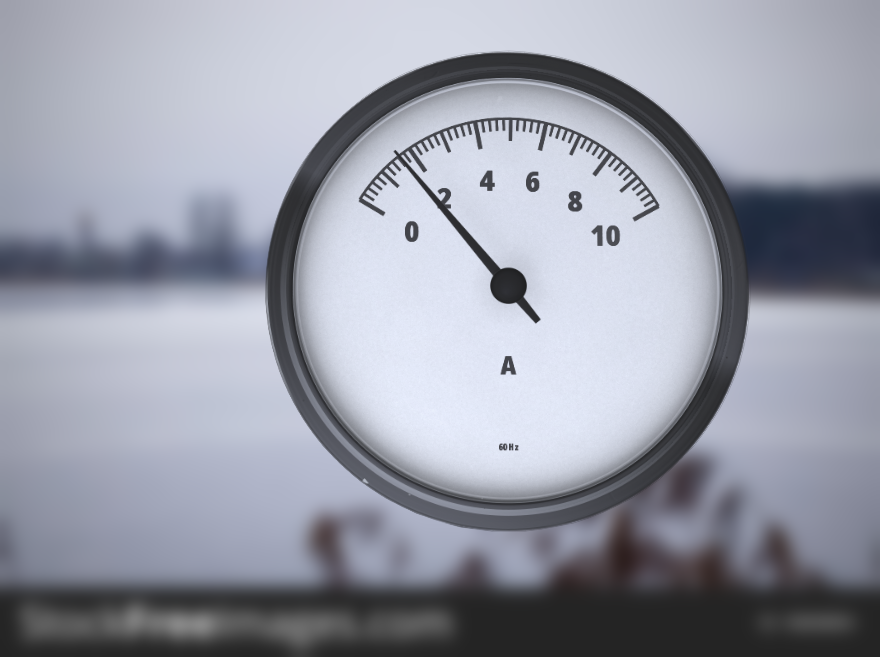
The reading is 1.6 A
